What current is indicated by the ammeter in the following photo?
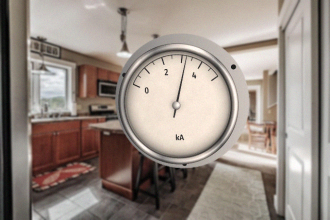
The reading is 3.25 kA
